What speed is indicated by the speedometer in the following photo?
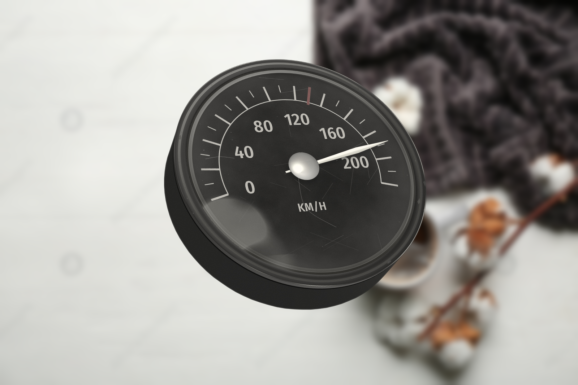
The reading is 190 km/h
